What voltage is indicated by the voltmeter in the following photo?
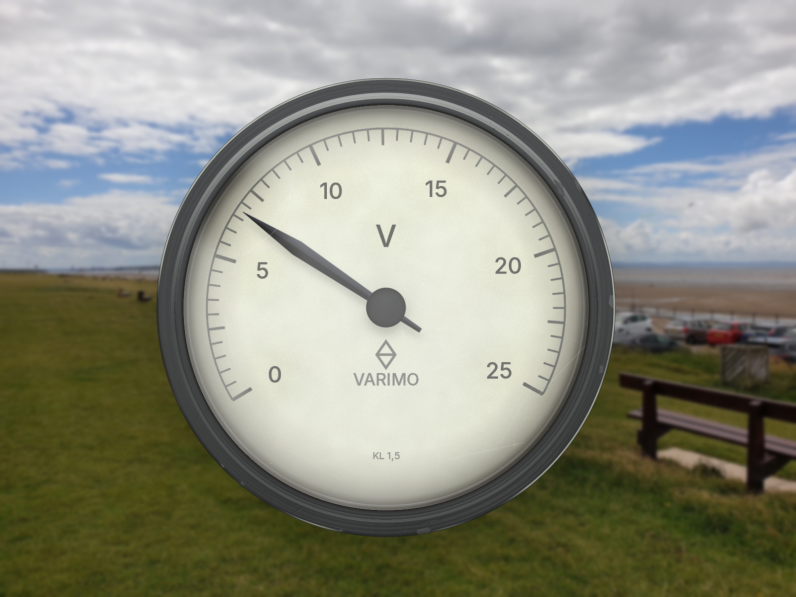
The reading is 6.75 V
